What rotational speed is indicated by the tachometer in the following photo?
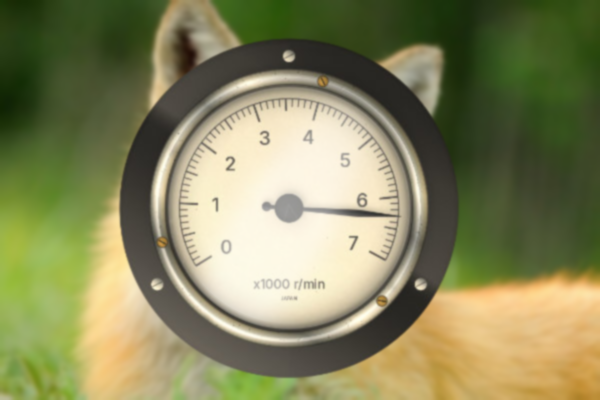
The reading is 6300 rpm
